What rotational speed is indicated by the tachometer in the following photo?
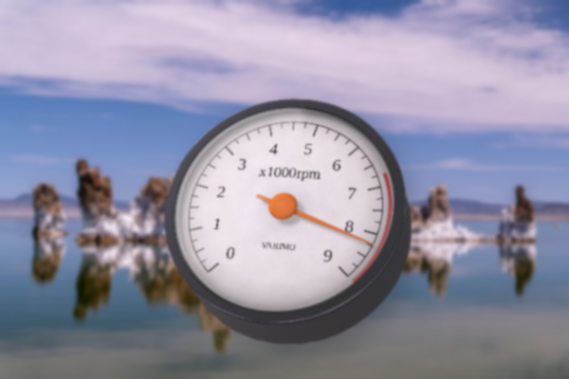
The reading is 8250 rpm
